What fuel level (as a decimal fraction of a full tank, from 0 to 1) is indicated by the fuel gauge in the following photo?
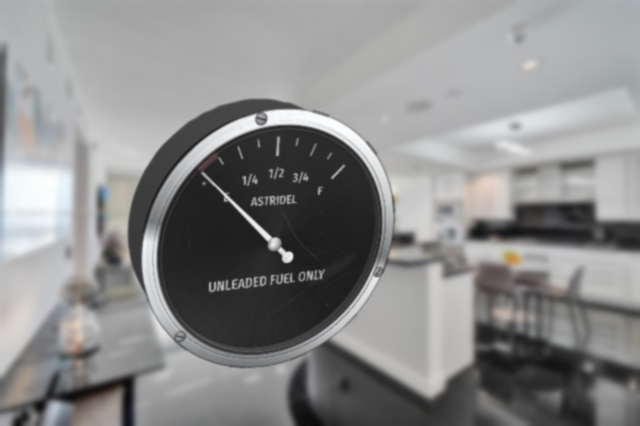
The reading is 0
